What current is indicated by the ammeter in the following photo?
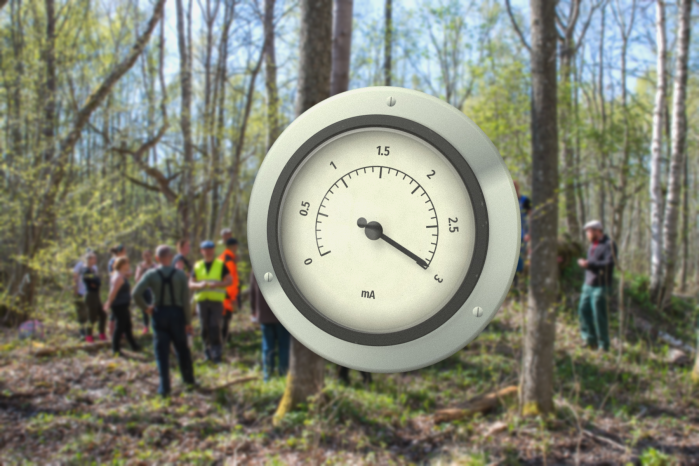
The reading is 2.95 mA
